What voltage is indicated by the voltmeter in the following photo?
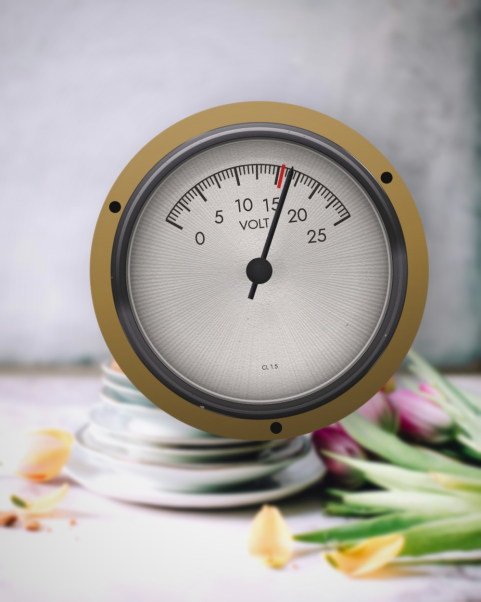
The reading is 16.5 V
